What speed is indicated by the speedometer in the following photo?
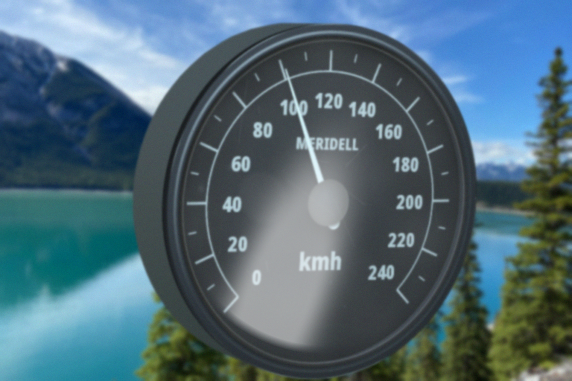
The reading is 100 km/h
